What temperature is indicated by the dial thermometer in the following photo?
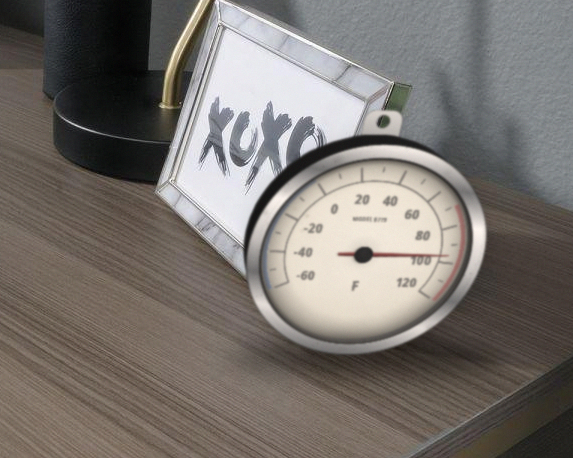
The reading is 95 °F
